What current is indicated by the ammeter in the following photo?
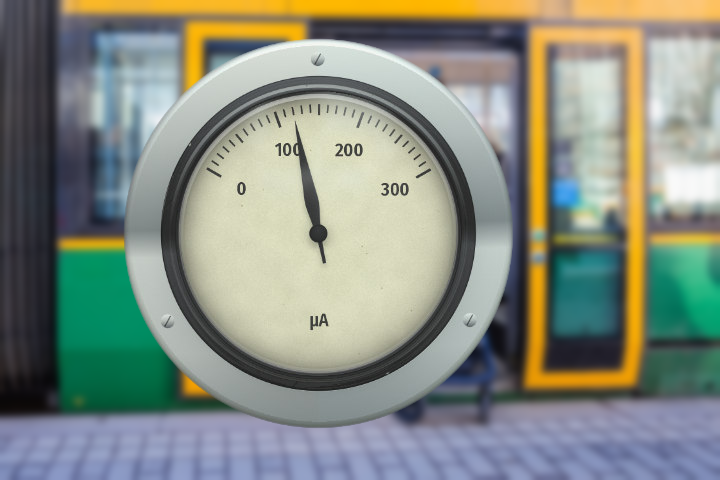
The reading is 120 µA
